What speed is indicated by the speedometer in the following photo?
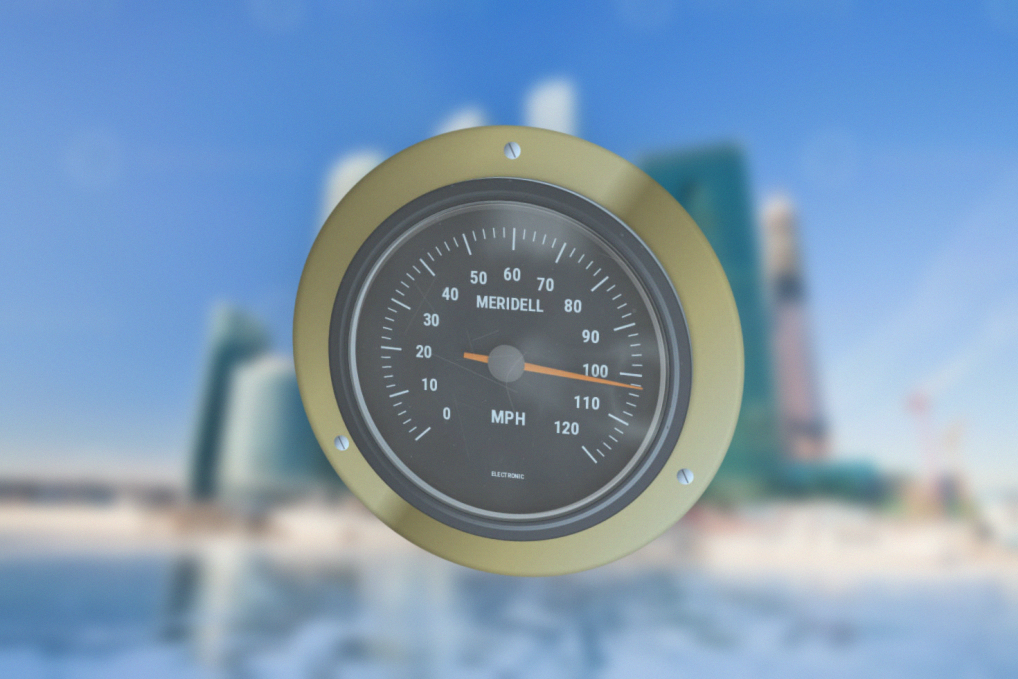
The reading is 102 mph
